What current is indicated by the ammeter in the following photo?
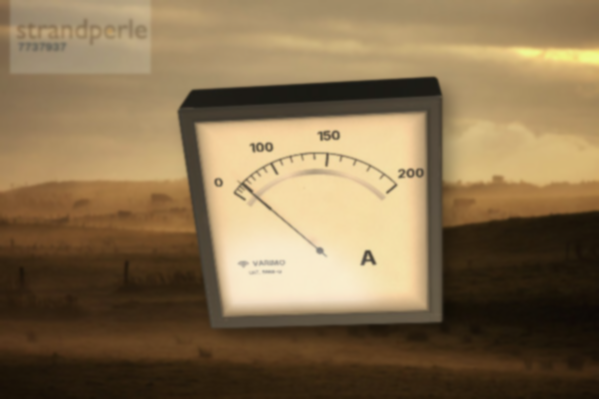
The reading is 50 A
